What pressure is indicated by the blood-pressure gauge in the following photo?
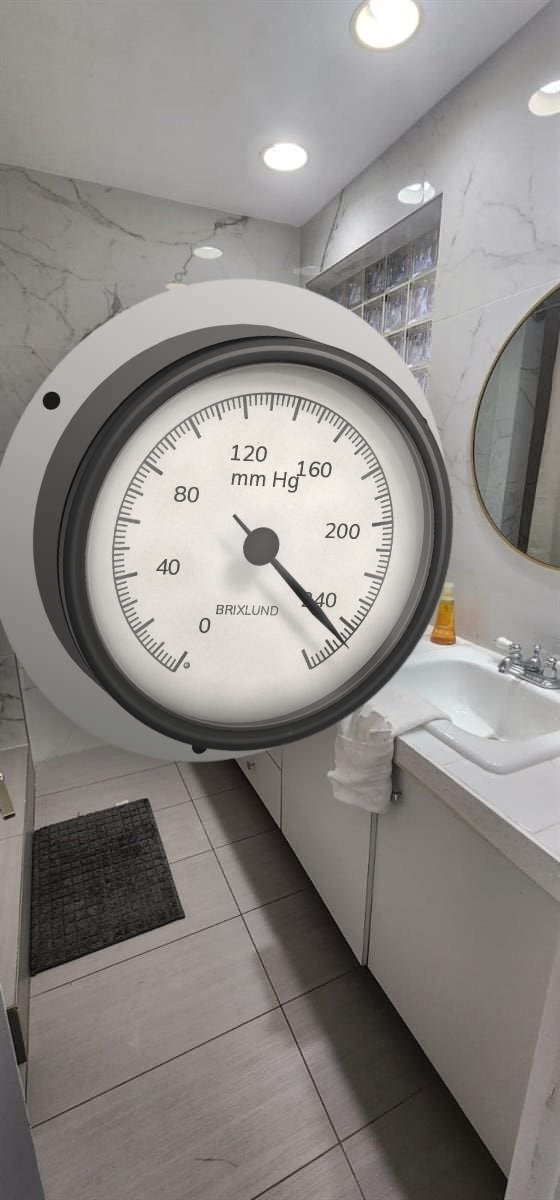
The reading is 246 mmHg
